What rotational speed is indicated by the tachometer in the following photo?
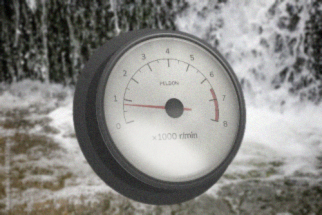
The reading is 750 rpm
